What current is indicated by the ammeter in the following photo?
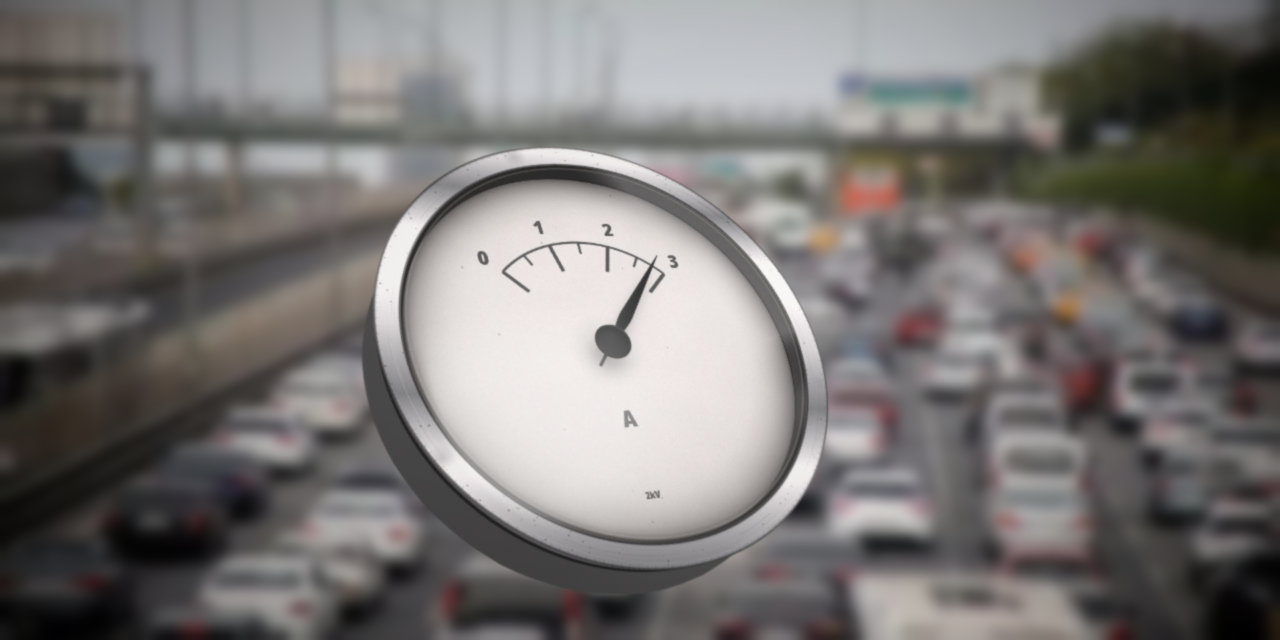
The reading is 2.75 A
